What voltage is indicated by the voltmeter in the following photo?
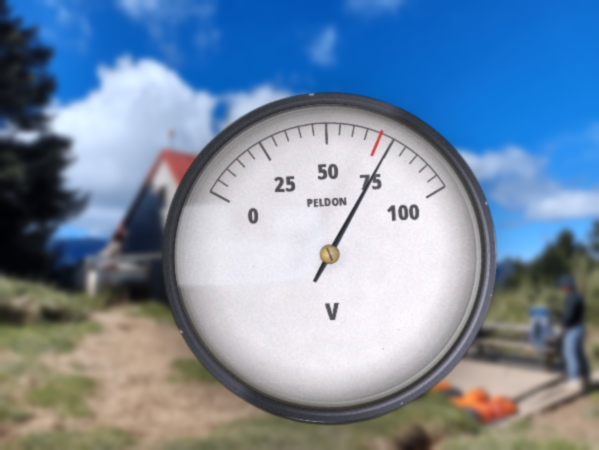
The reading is 75 V
